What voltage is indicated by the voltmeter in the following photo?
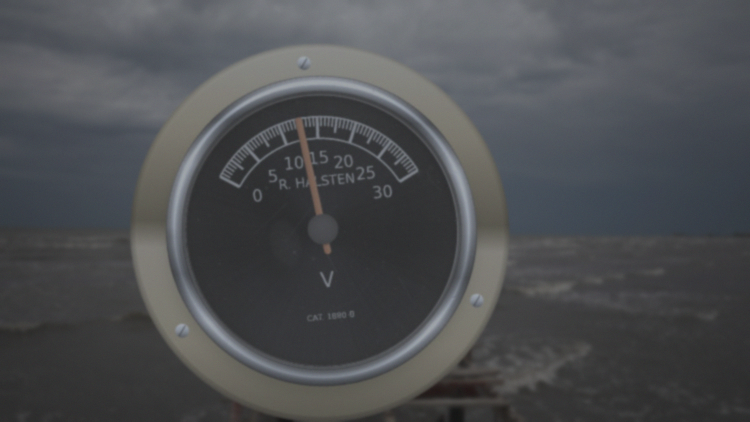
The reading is 12.5 V
